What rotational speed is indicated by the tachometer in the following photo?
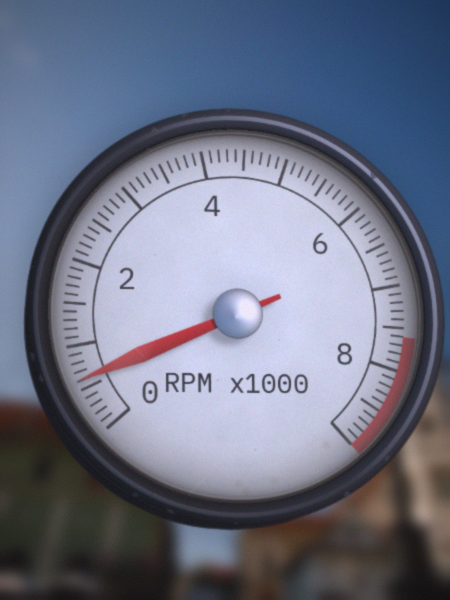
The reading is 600 rpm
